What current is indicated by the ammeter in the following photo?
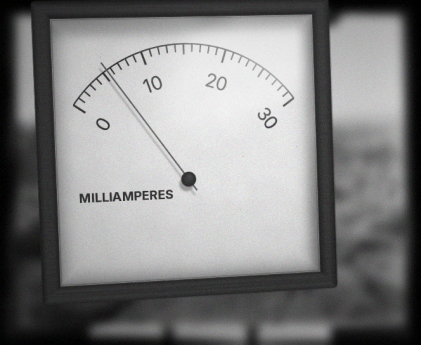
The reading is 5.5 mA
